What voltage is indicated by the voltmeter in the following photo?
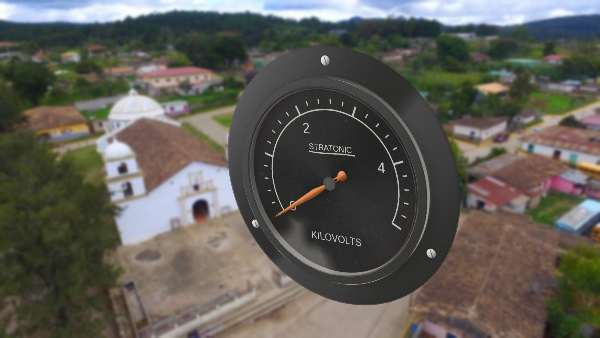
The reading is 0 kV
